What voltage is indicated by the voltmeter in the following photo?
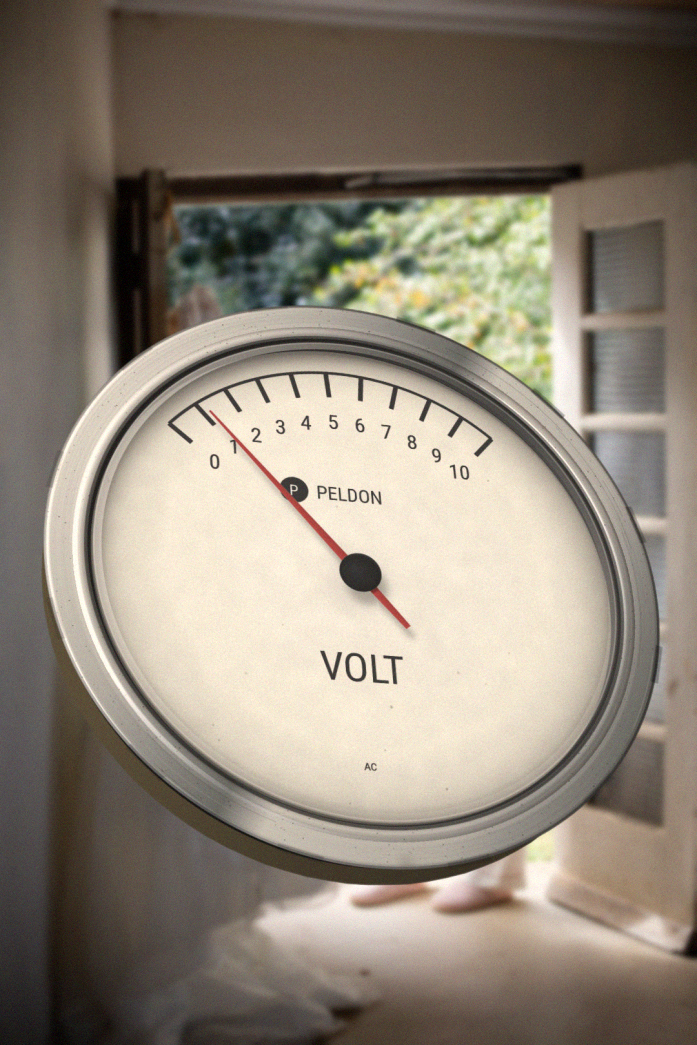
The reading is 1 V
